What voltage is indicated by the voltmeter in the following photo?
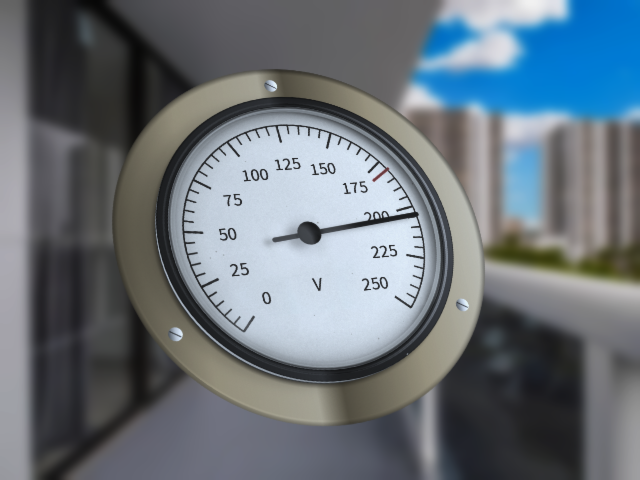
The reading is 205 V
